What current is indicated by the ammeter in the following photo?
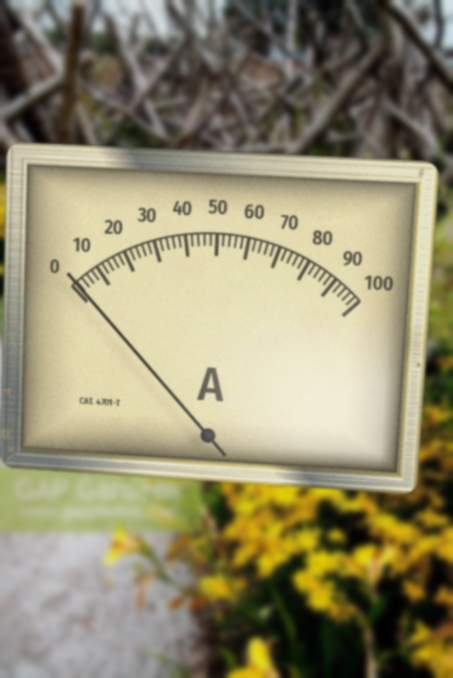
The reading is 2 A
